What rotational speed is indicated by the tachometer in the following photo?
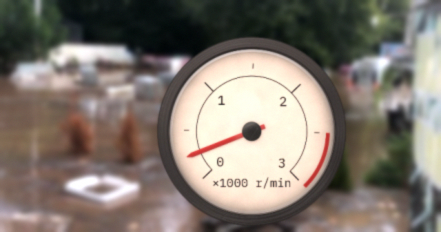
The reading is 250 rpm
